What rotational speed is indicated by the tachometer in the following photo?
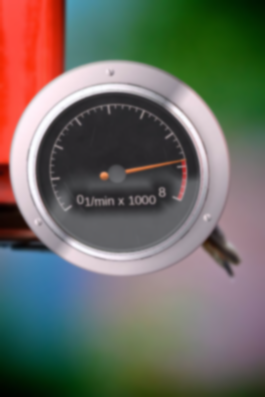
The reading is 6800 rpm
